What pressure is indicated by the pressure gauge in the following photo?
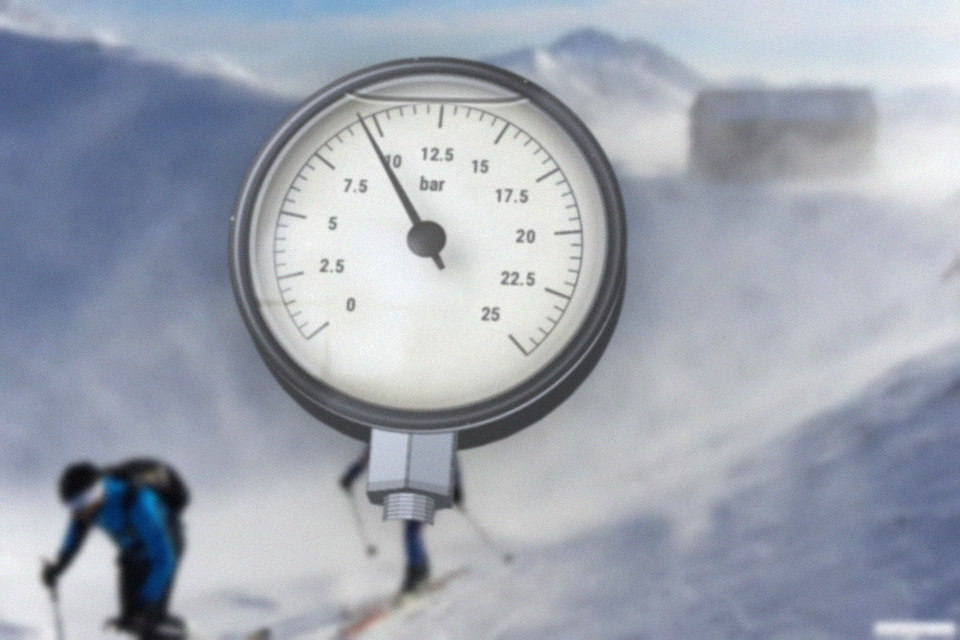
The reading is 9.5 bar
